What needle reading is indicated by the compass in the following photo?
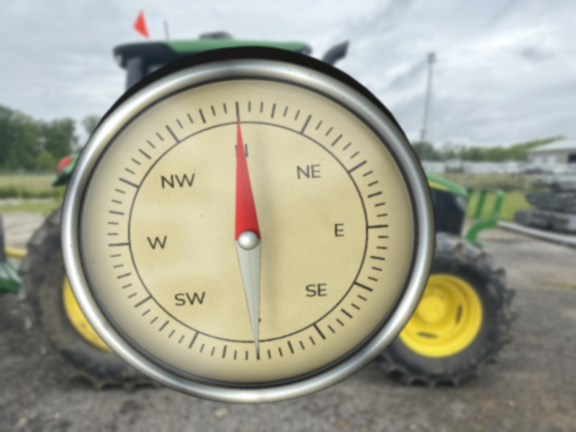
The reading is 0 °
